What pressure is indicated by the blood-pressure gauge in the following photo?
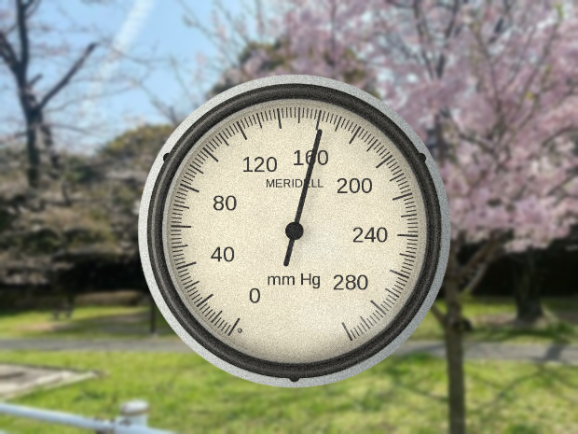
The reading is 162 mmHg
